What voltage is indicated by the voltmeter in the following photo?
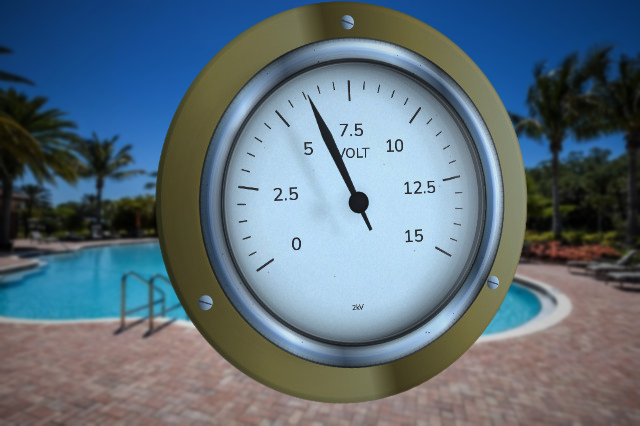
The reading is 6 V
